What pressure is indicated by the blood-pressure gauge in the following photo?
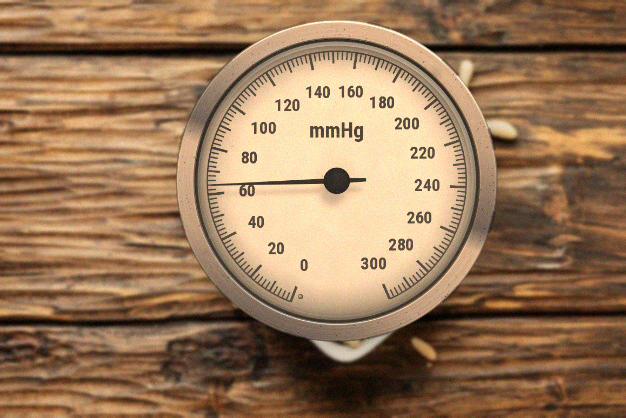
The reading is 64 mmHg
